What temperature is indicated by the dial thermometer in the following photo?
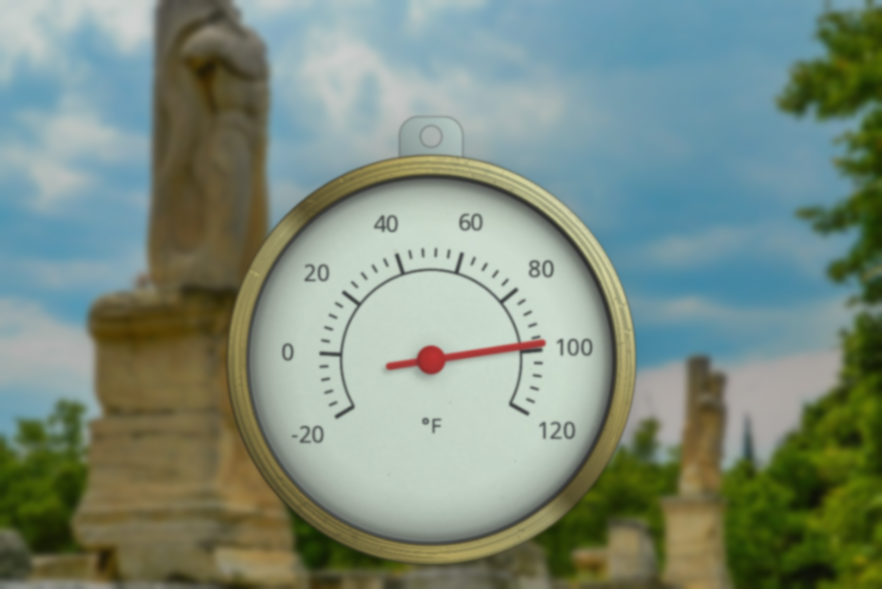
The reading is 98 °F
